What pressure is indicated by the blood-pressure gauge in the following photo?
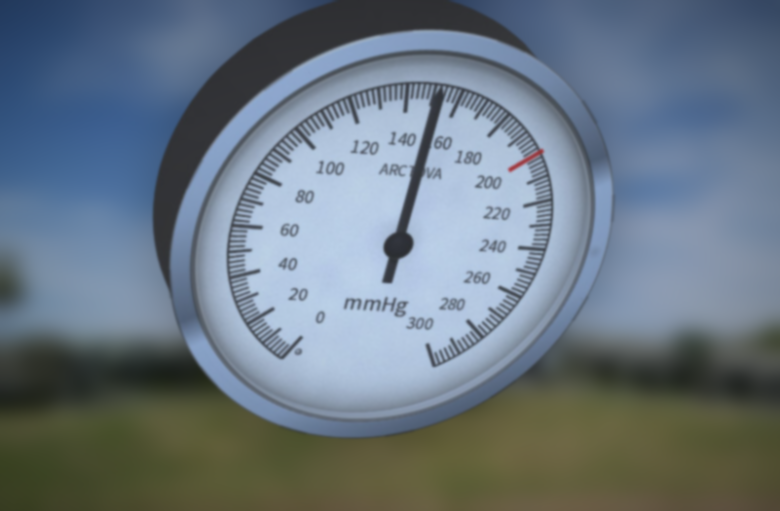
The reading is 150 mmHg
